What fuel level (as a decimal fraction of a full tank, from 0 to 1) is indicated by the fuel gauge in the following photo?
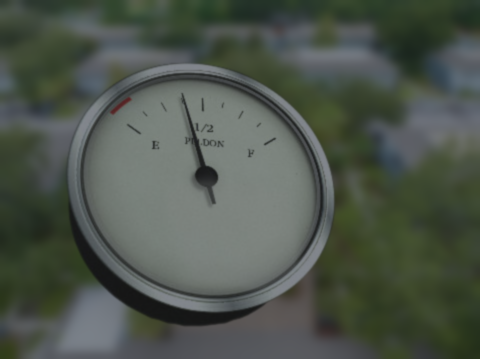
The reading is 0.375
